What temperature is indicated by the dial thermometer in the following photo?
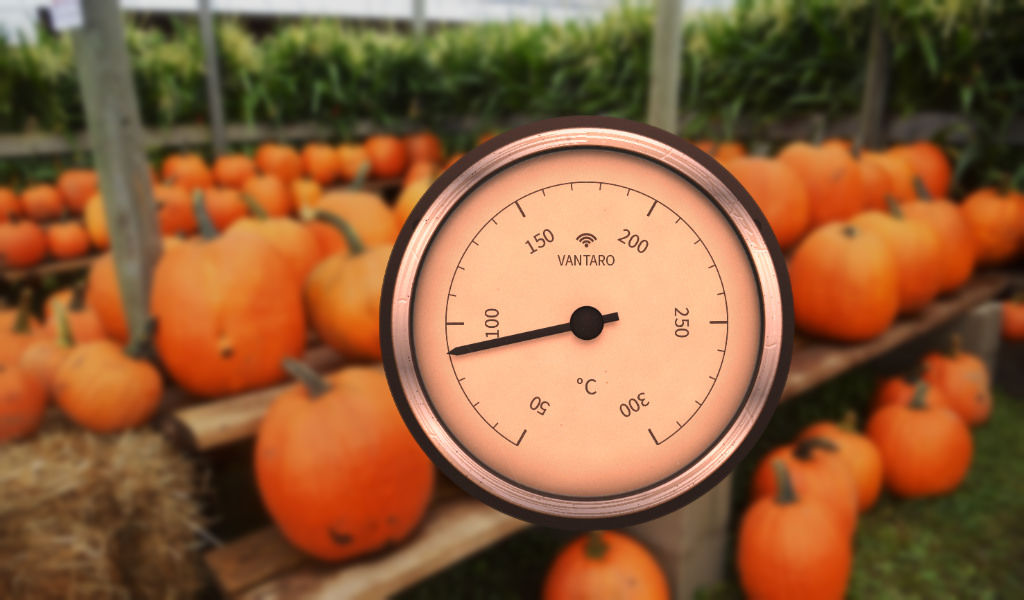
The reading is 90 °C
